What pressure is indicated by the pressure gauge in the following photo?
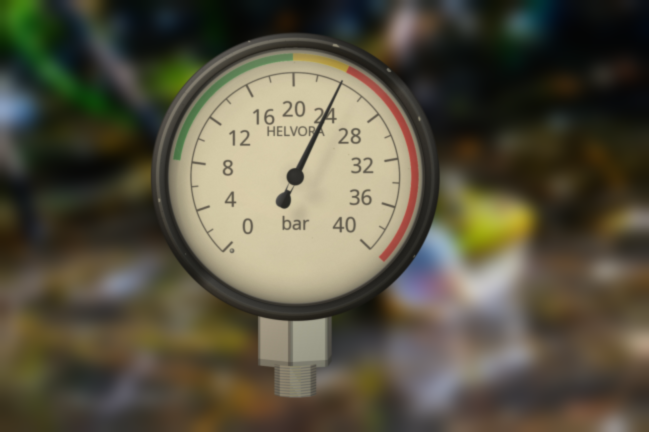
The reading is 24 bar
